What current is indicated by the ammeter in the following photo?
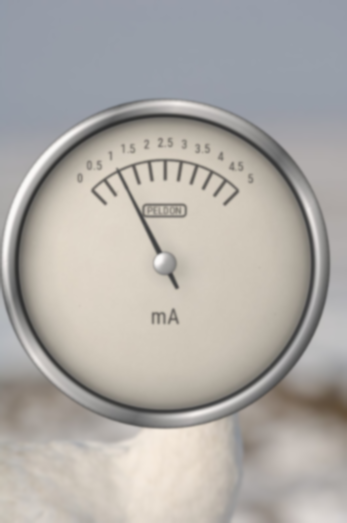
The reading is 1 mA
